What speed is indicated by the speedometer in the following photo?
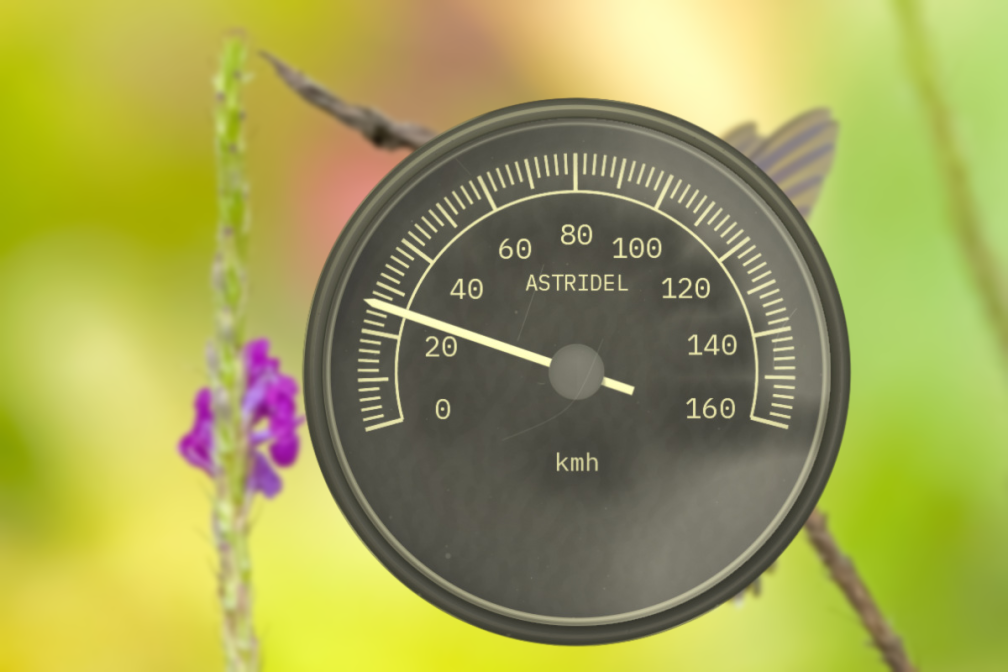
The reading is 26 km/h
